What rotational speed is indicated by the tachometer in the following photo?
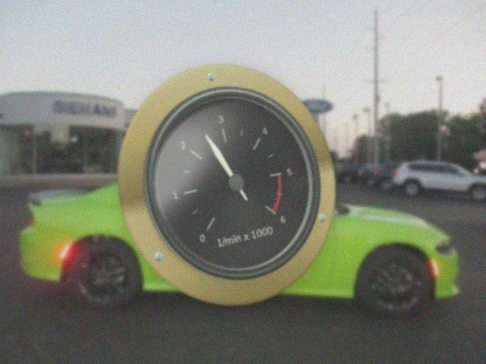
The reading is 2500 rpm
